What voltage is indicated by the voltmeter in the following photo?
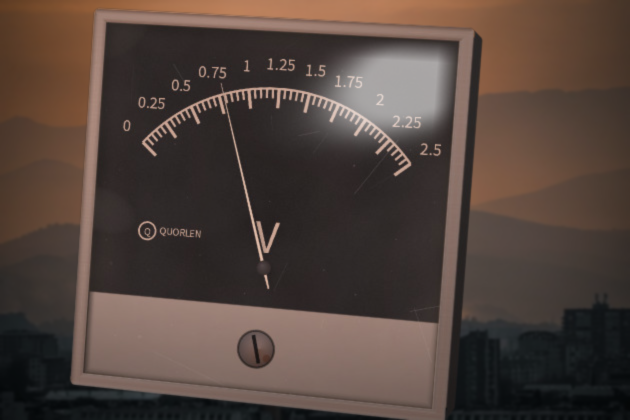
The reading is 0.8 V
